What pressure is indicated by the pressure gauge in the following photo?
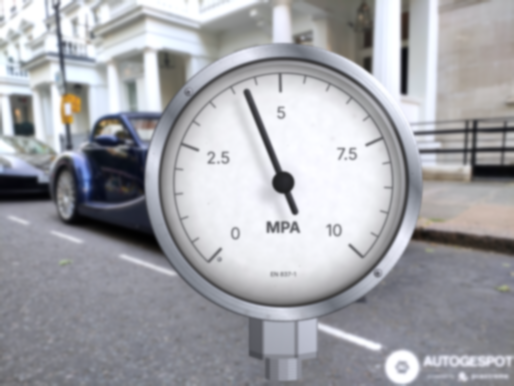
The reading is 4.25 MPa
